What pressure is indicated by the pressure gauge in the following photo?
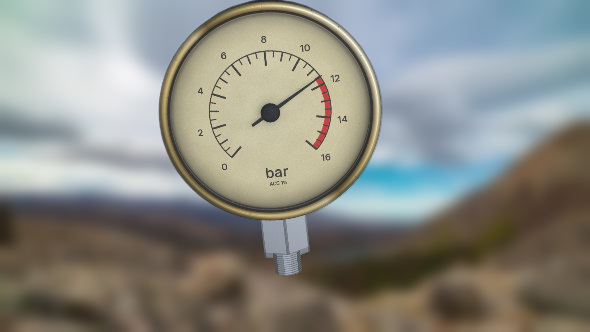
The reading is 11.5 bar
